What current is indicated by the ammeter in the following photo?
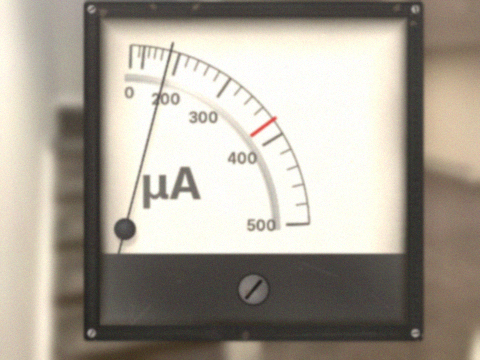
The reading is 180 µA
